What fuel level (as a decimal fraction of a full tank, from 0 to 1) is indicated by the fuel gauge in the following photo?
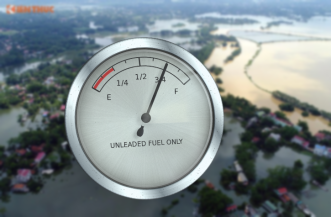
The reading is 0.75
